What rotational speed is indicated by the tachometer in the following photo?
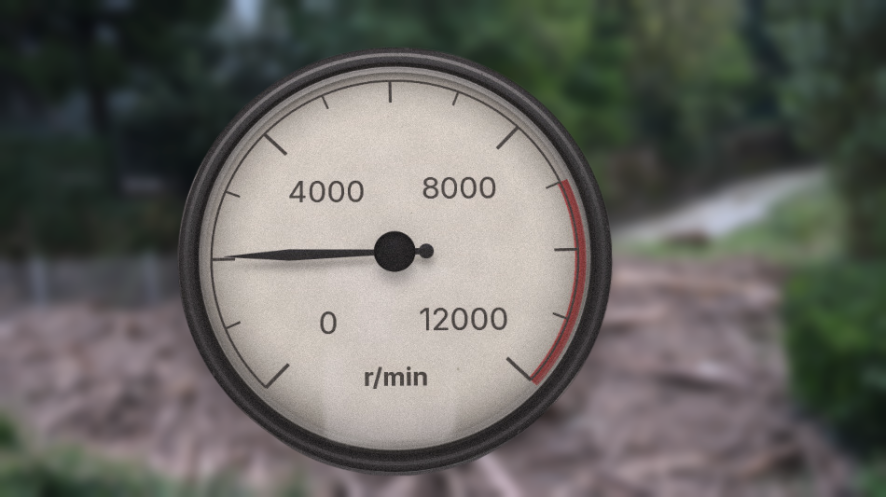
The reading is 2000 rpm
